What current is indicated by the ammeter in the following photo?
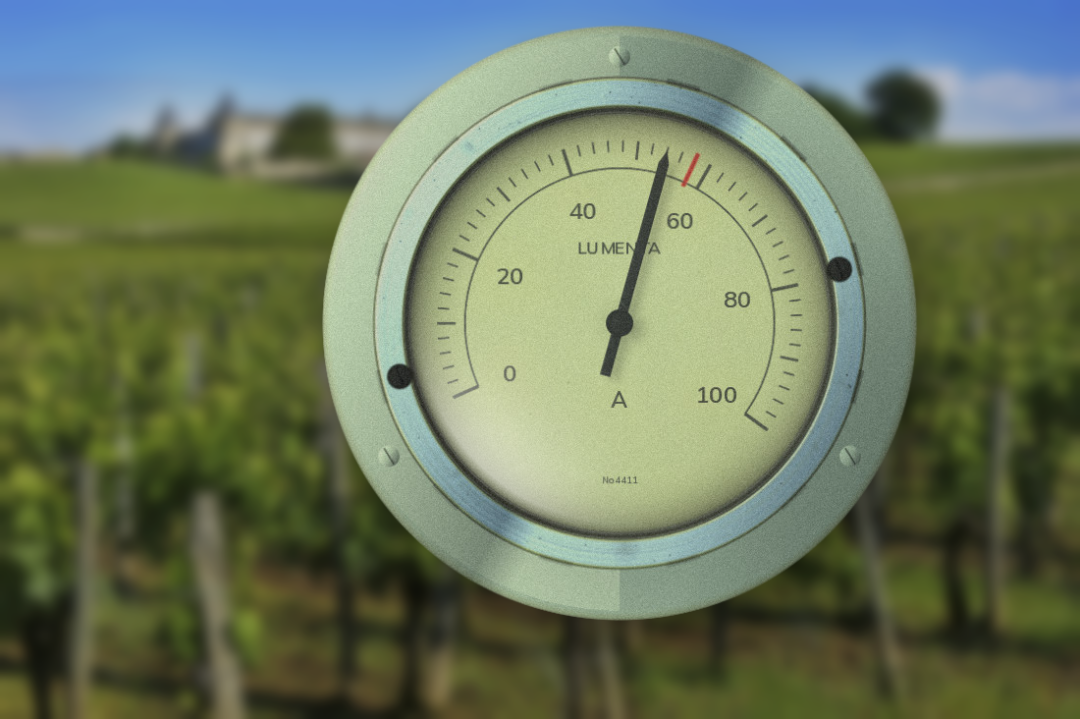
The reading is 54 A
